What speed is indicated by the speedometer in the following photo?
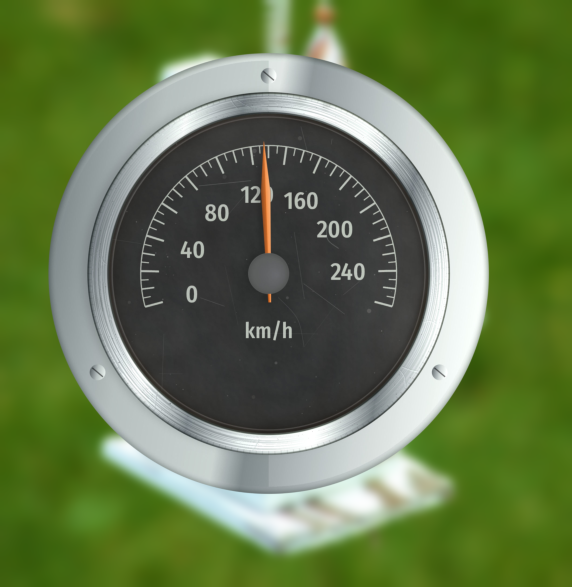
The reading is 127.5 km/h
